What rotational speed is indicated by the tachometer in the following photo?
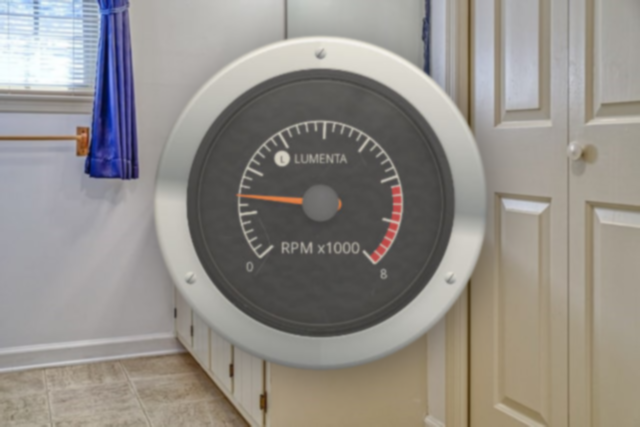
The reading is 1400 rpm
